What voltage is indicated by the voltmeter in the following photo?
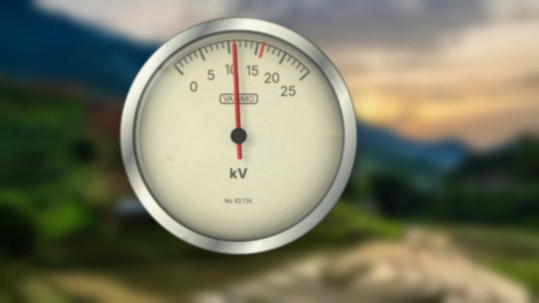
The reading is 11 kV
